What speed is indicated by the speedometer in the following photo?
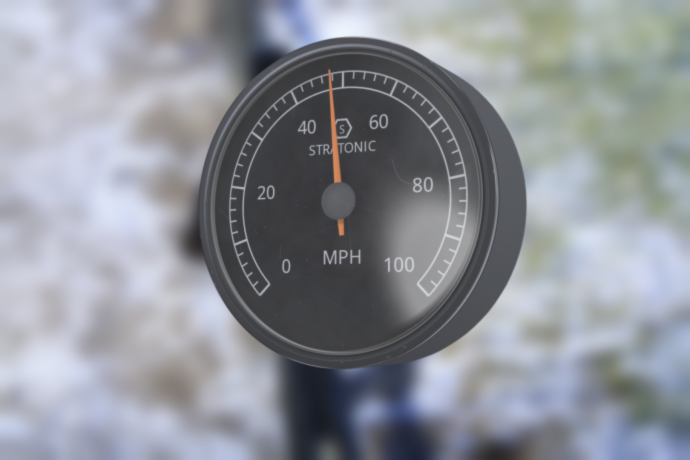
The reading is 48 mph
